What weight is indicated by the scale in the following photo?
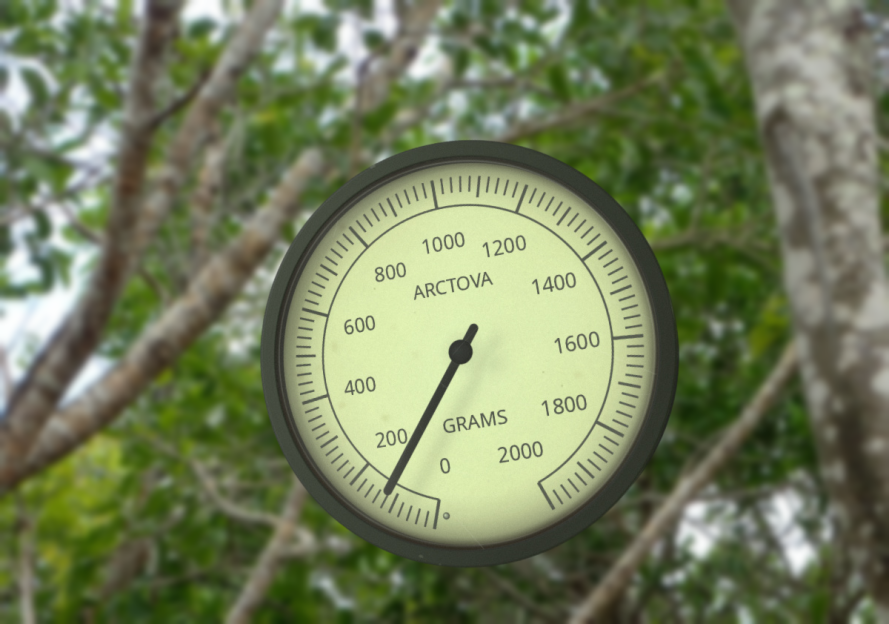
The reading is 120 g
